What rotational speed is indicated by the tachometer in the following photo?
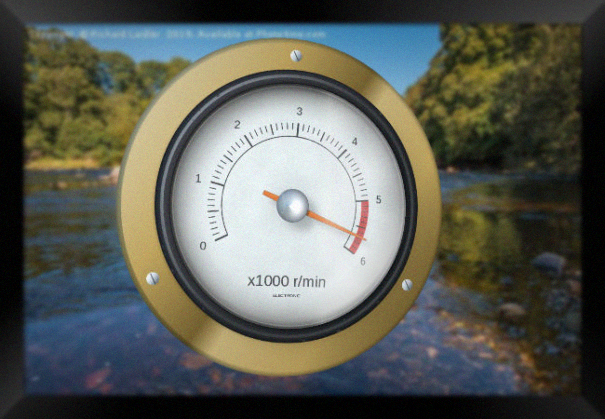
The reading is 5700 rpm
